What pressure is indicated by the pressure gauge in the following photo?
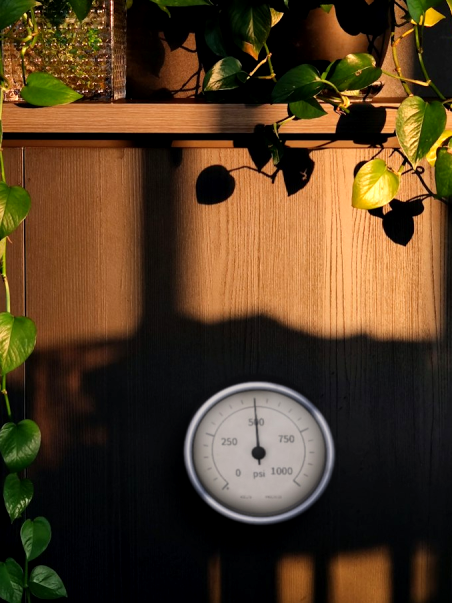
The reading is 500 psi
